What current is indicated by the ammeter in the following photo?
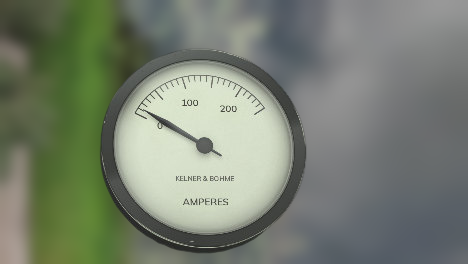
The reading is 10 A
